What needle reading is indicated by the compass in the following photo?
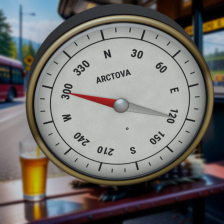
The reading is 300 °
